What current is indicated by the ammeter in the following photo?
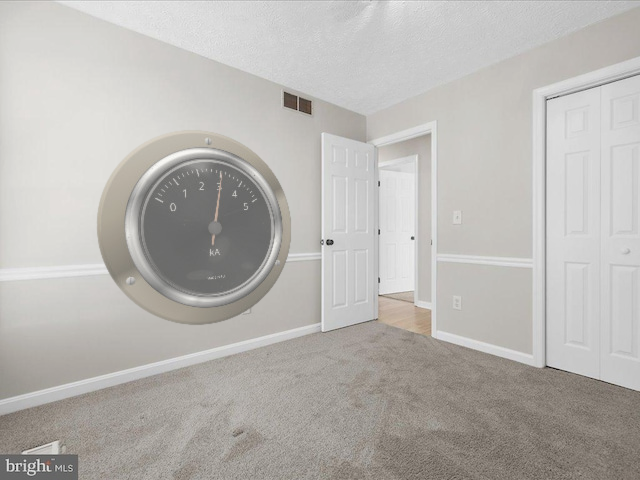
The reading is 3 kA
